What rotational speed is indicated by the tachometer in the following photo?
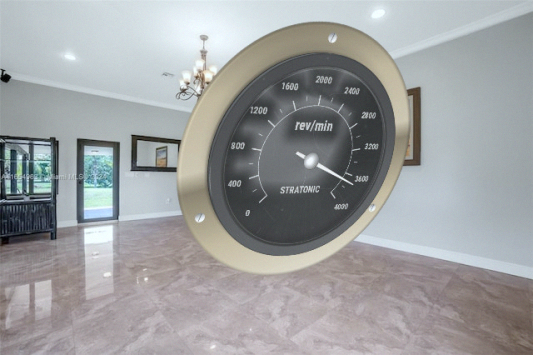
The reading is 3700 rpm
